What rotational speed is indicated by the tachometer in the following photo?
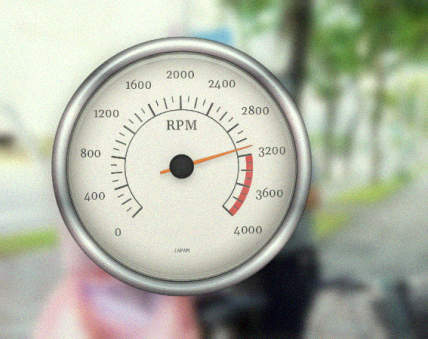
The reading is 3100 rpm
